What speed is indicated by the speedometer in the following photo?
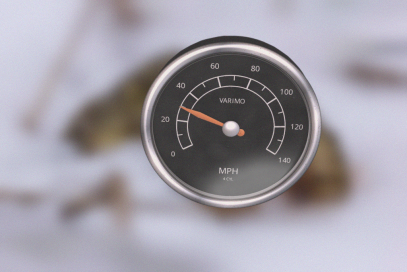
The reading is 30 mph
